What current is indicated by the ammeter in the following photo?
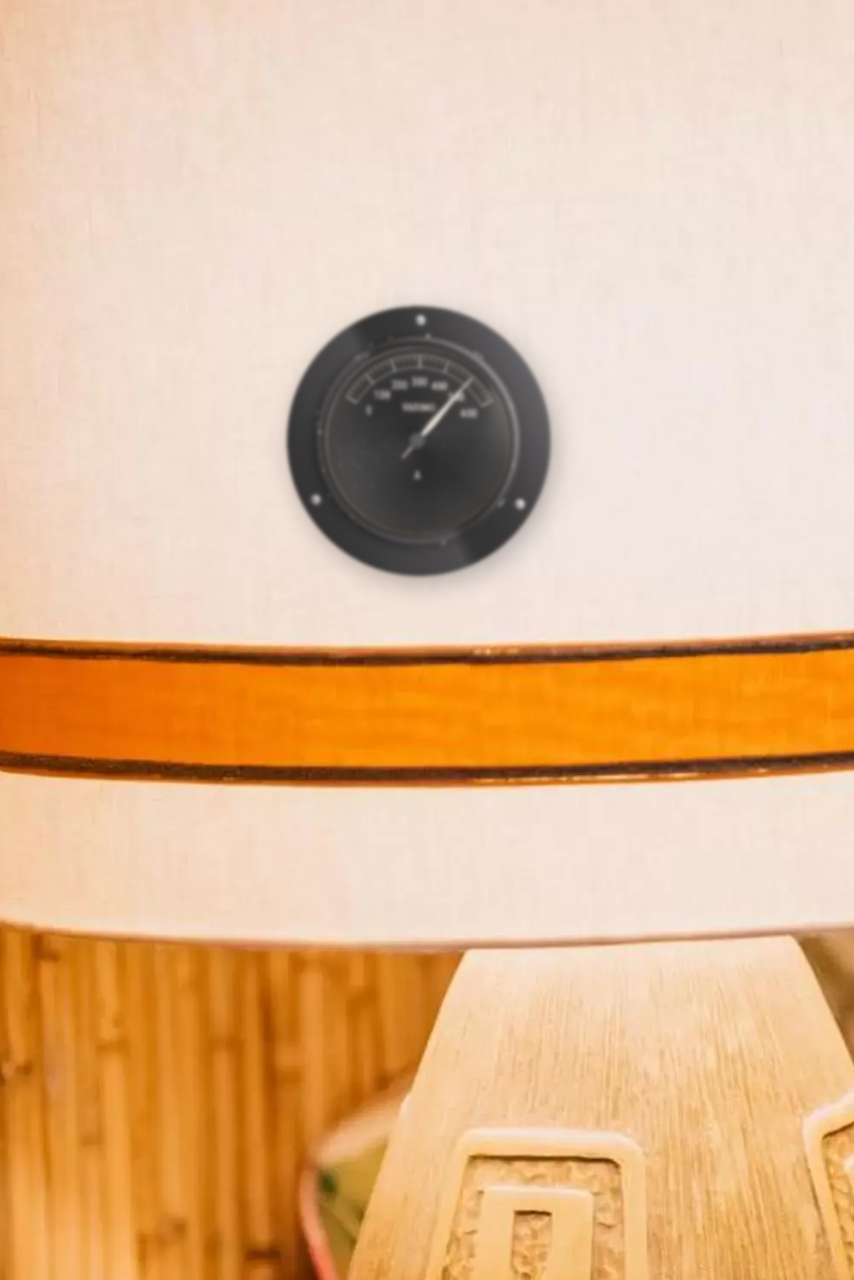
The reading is 500 A
